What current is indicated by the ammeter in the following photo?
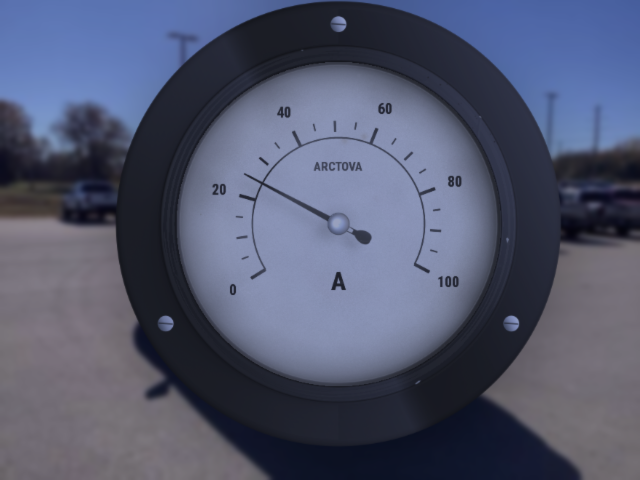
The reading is 25 A
